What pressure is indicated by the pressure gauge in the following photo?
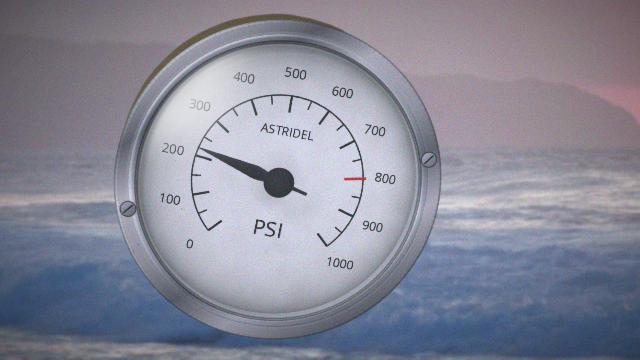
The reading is 225 psi
